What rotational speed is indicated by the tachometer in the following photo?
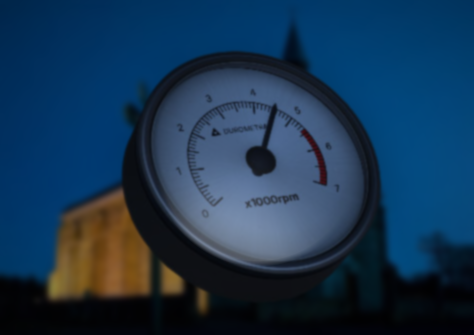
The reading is 4500 rpm
